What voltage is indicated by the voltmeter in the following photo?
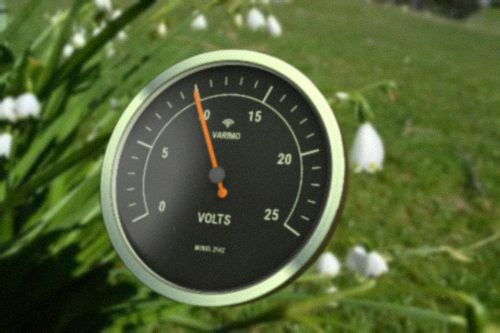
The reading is 10 V
